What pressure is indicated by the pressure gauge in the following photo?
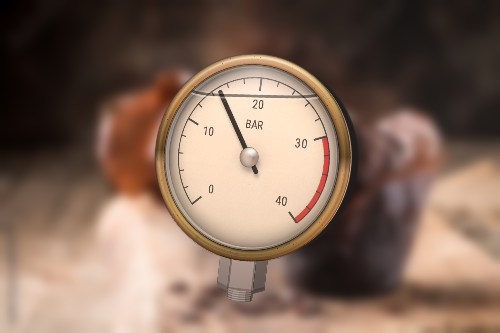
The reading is 15 bar
